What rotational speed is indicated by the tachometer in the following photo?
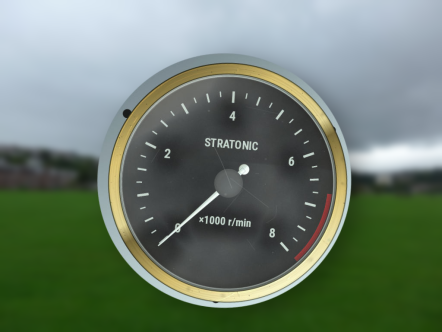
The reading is 0 rpm
